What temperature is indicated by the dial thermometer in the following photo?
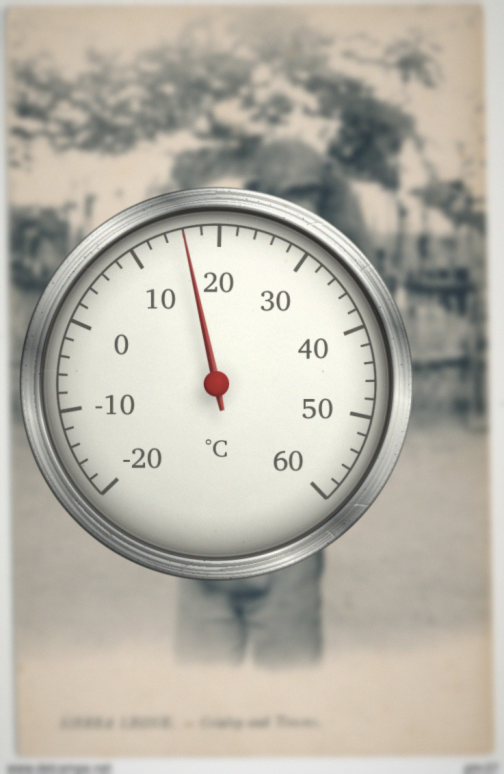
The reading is 16 °C
